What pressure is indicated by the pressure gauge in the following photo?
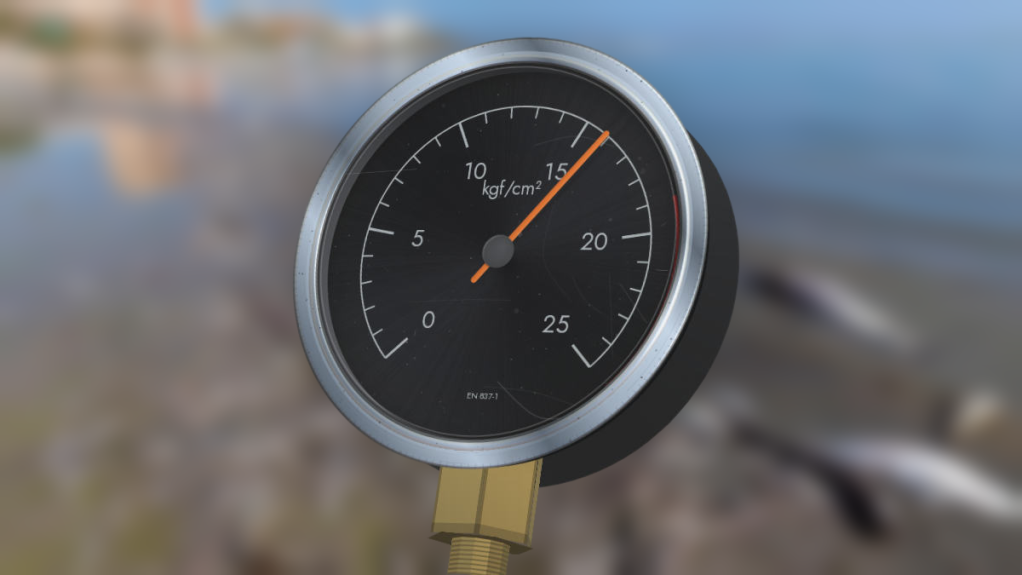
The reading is 16 kg/cm²
